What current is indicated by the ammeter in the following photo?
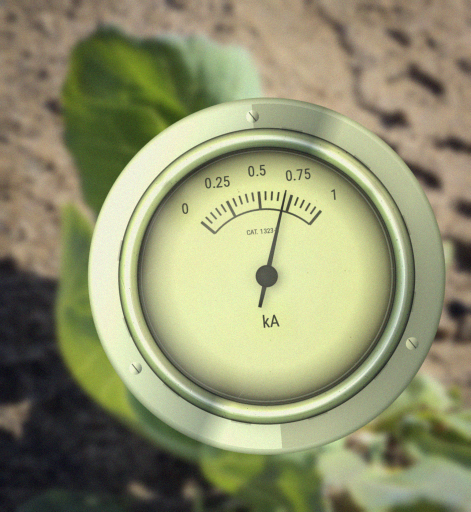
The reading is 0.7 kA
